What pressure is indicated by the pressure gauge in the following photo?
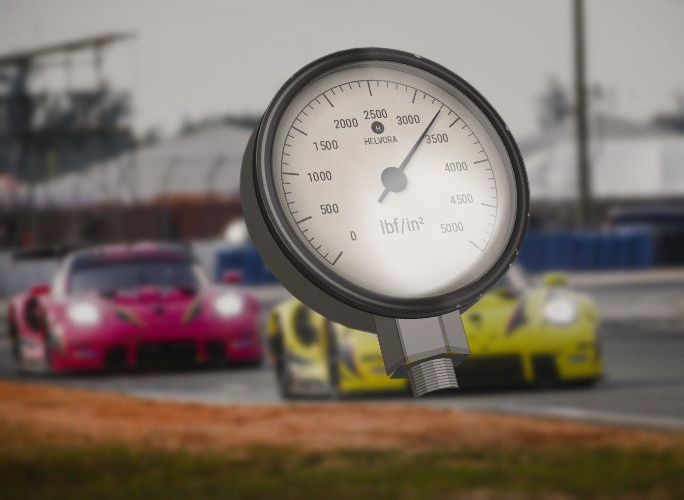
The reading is 3300 psi
